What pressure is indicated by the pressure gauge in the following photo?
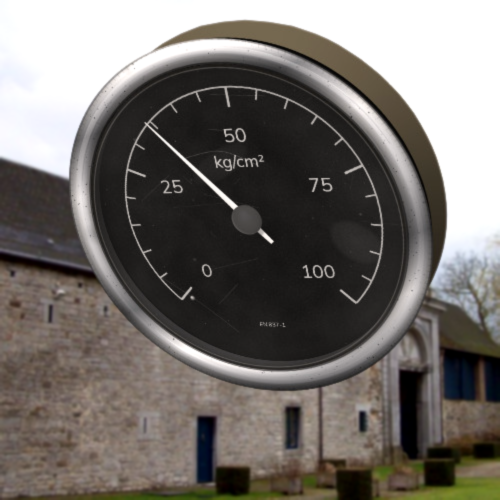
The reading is 35 kg/cm²
